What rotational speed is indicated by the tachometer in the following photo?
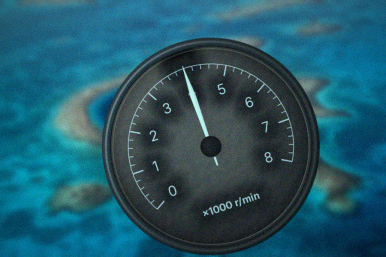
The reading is 4000 rpm
